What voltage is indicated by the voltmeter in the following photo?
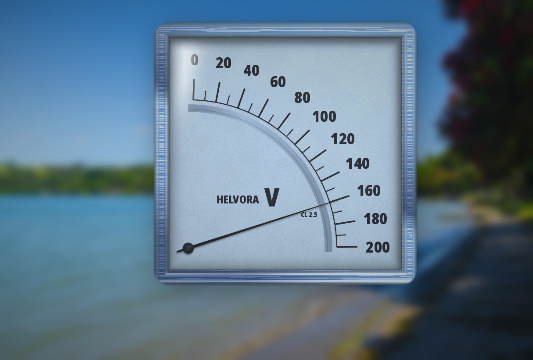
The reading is 160 V
